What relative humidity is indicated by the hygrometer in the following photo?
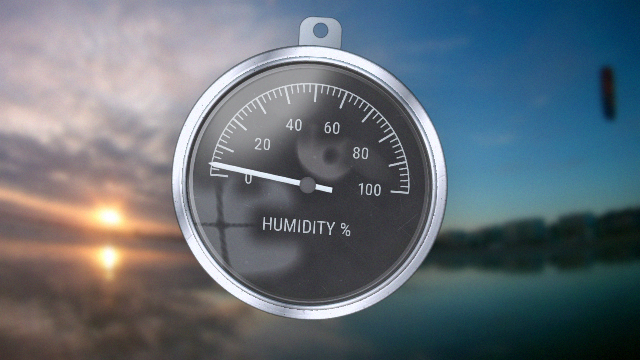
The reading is 4 %
